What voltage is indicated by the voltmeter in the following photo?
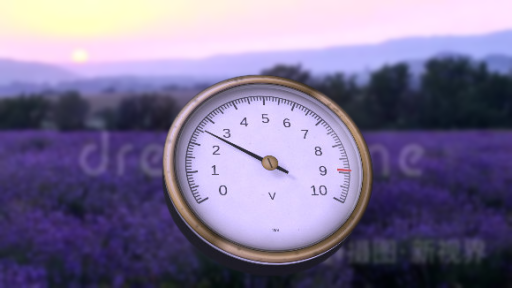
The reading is 2.5 V
